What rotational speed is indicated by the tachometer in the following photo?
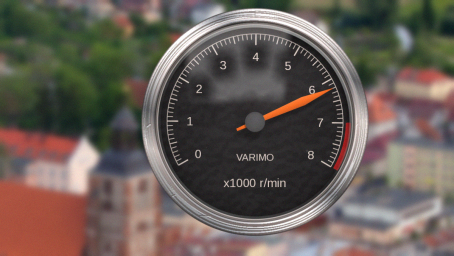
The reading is 6200 rpm
